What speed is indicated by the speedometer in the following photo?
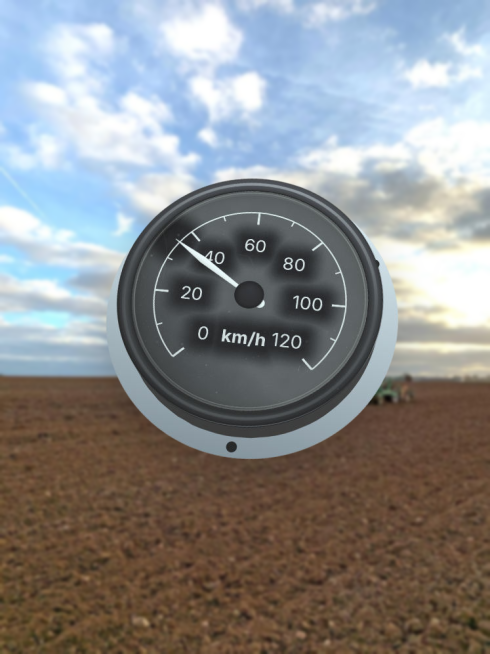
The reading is 35 km/h
